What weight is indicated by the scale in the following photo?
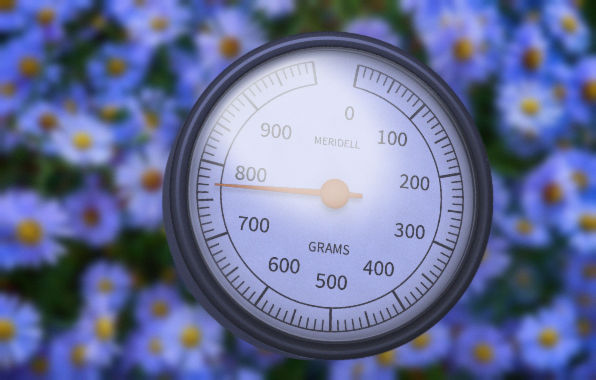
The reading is 770 g
